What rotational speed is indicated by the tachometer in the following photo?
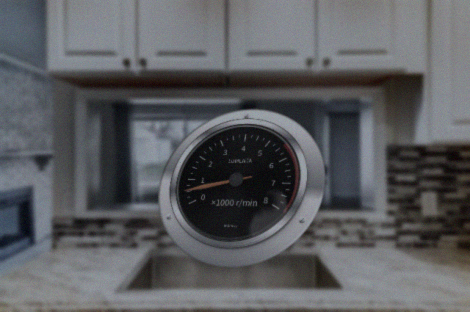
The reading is 500 rpm
